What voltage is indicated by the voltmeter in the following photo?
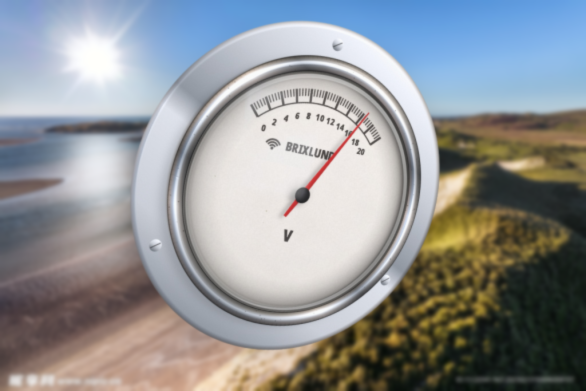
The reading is 16 V
